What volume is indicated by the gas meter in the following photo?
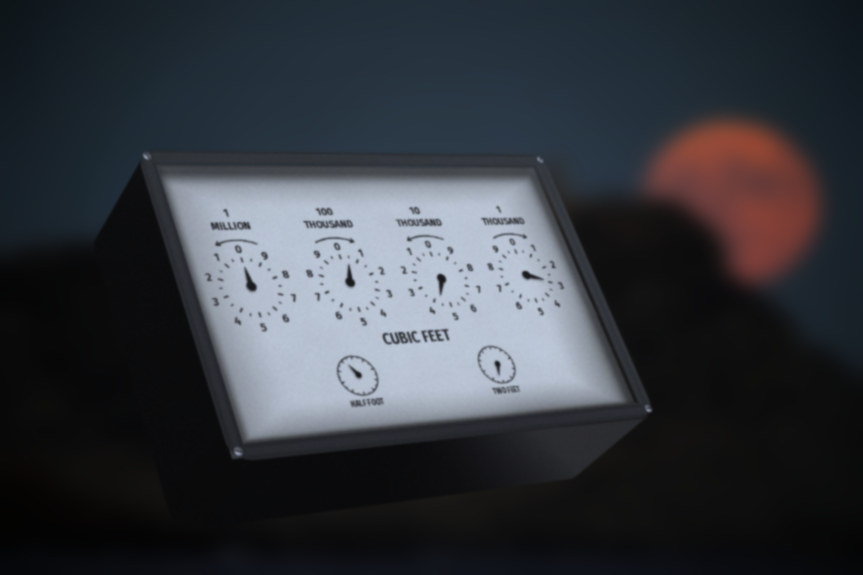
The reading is 4300 ft³
